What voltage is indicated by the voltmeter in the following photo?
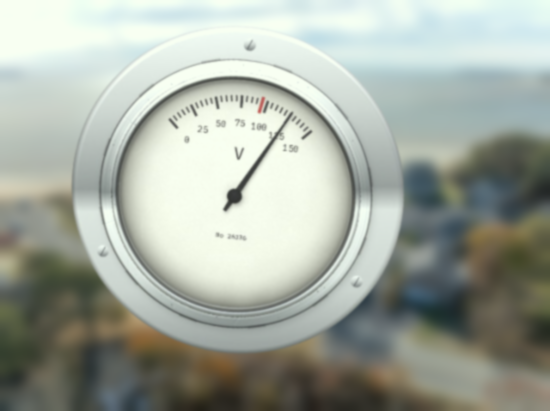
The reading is 125 V
